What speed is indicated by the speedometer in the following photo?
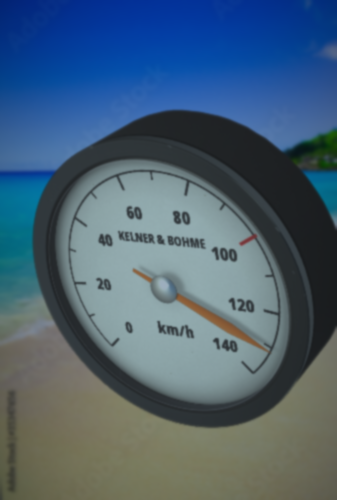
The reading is 130 km/h
